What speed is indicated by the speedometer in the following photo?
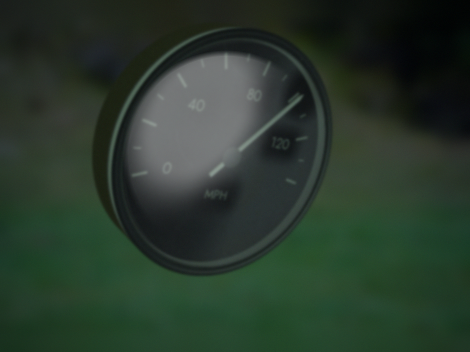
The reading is 100 mph
